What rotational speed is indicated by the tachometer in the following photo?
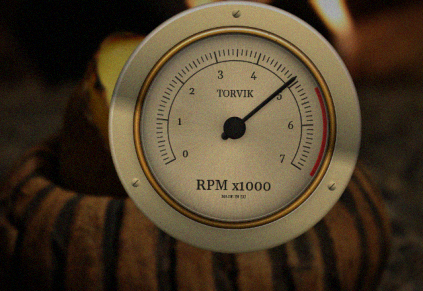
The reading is 4900 rpm
